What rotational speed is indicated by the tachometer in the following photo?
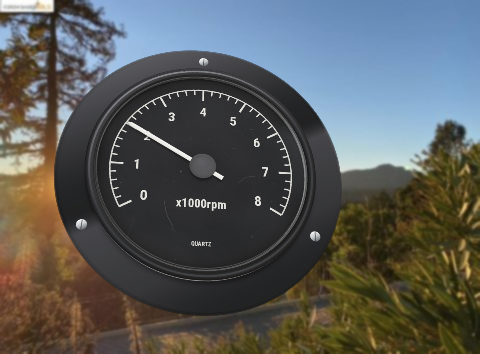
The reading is 2000 rpm
